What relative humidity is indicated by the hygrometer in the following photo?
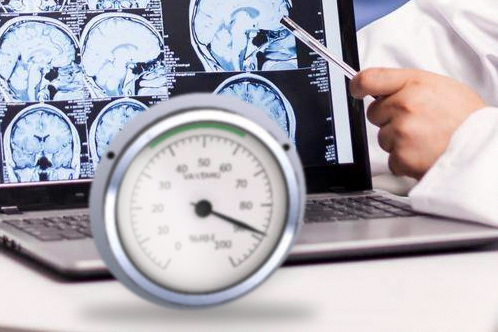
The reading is 88 %
